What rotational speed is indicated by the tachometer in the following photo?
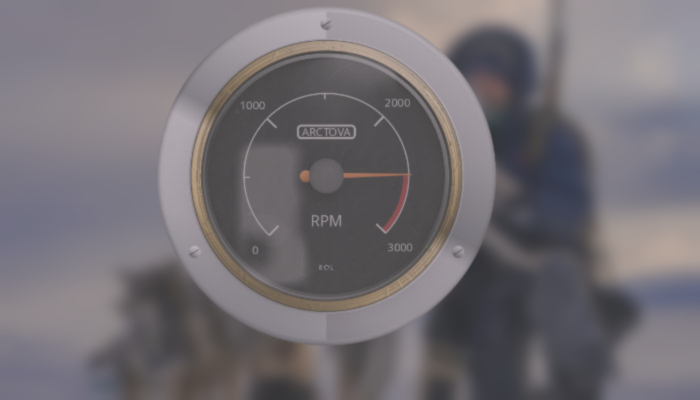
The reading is 2500 rpm
